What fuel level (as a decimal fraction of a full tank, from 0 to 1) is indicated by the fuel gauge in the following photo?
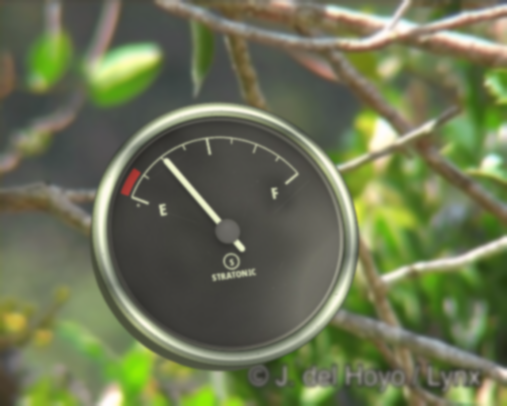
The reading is 0.25
